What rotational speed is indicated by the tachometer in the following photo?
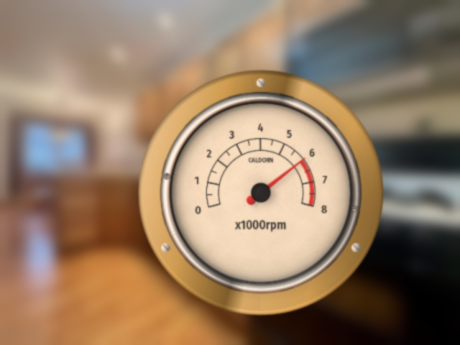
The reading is 6000 rpm
